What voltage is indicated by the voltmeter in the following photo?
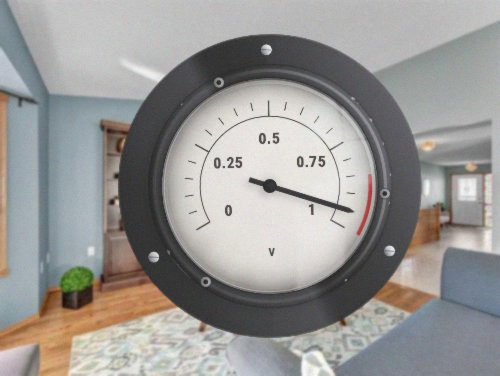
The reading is 0.95 V
